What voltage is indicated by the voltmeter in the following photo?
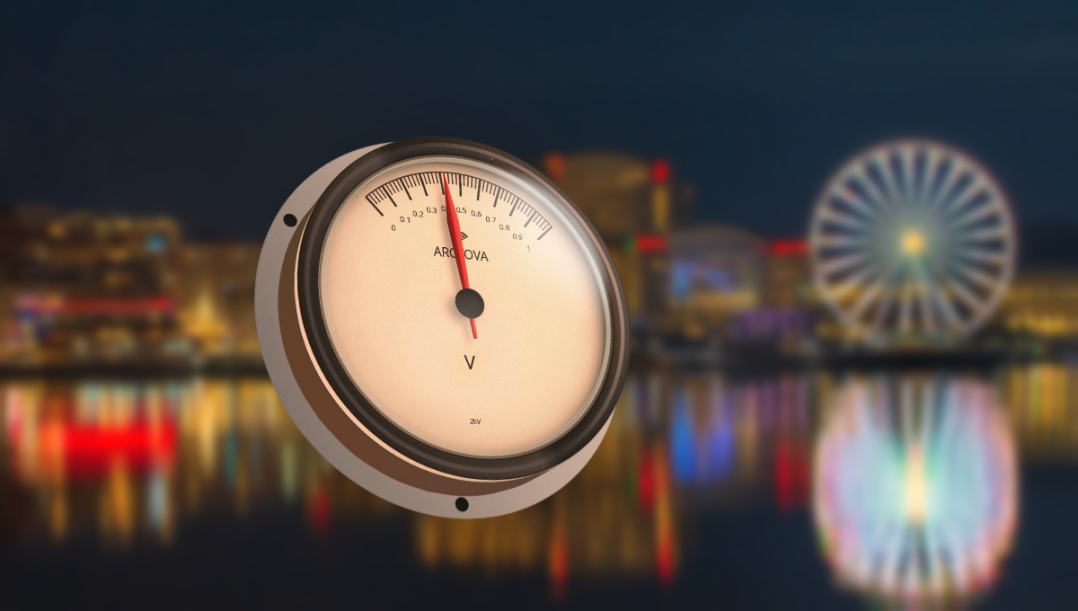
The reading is 0.4 V
